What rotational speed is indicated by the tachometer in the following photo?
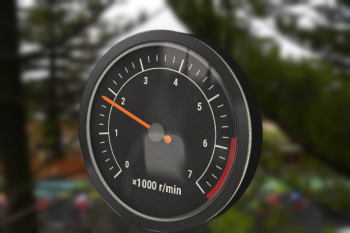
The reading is 1800 rpm
